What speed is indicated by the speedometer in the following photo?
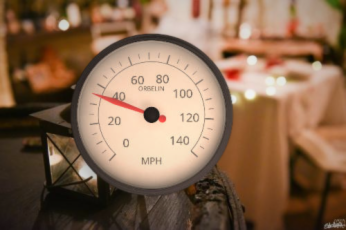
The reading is 35 mph
